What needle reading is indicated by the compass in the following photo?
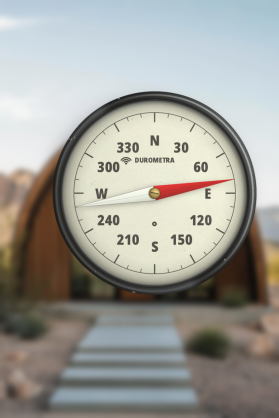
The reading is 80 °
